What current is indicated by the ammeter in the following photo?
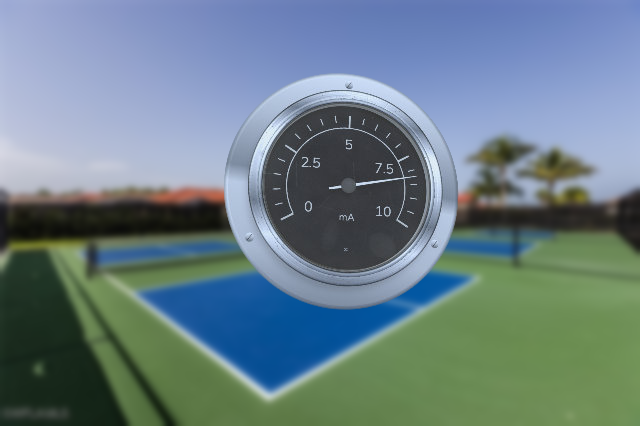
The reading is 8.25 mA
